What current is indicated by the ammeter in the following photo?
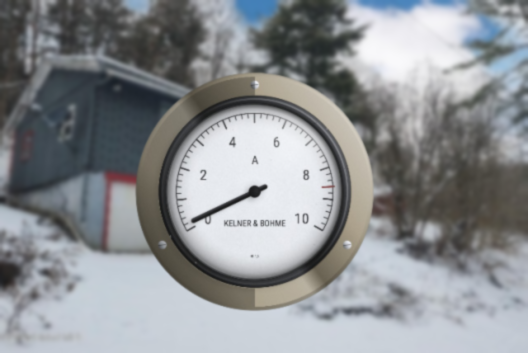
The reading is 0.2 A
